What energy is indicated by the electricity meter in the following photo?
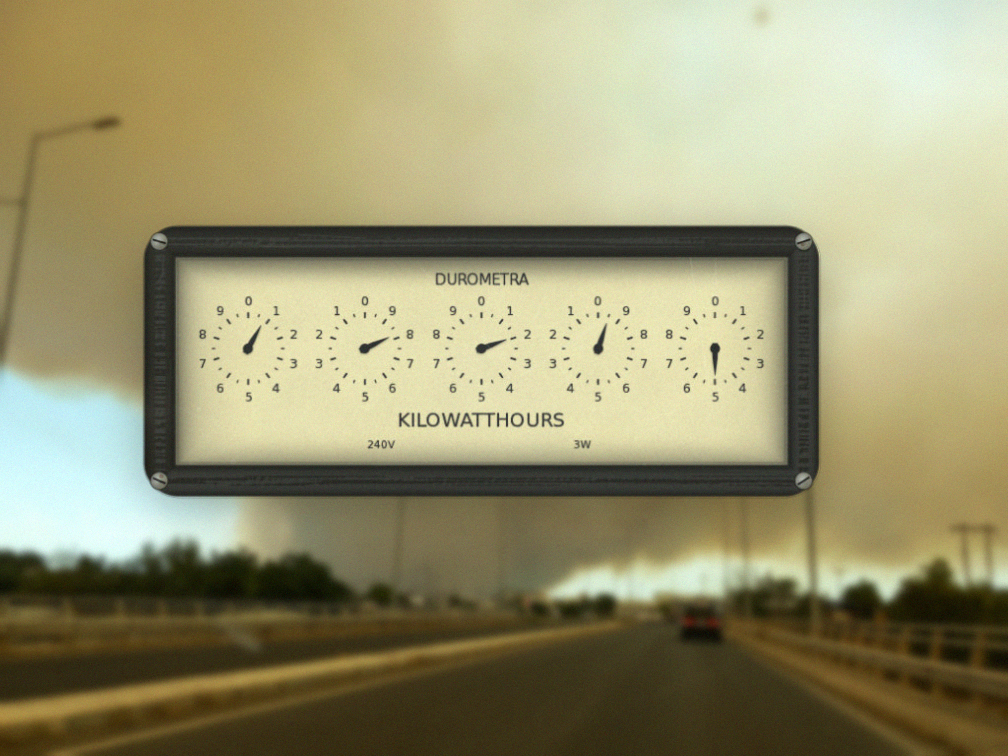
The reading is 8195 kWh
